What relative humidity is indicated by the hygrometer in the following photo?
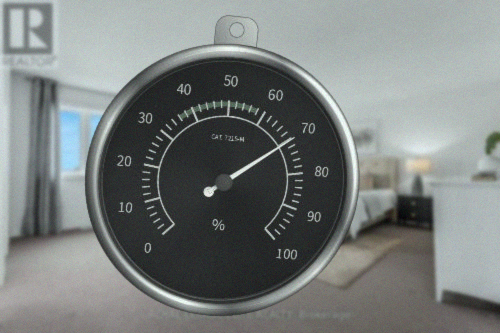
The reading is 70 %
